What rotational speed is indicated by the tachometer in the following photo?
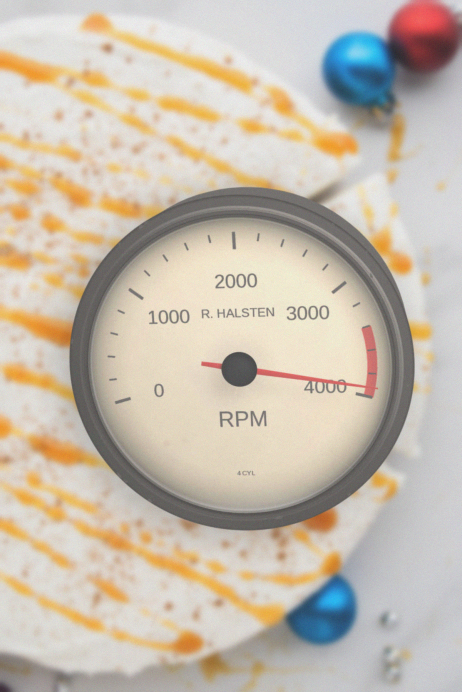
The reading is 3900 rpm
